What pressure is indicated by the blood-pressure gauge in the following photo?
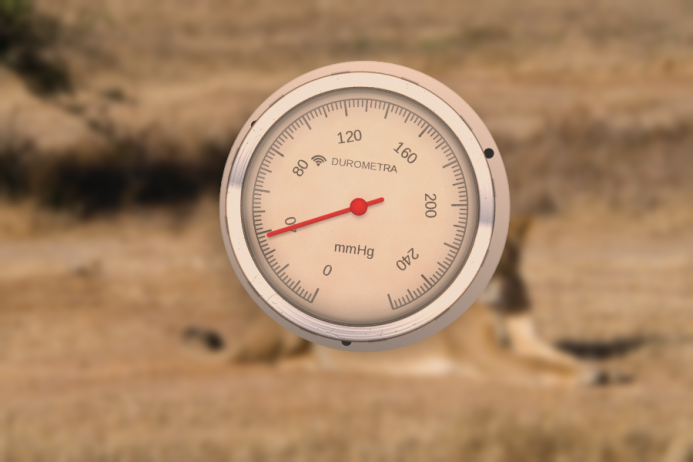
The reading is 38 mmHg
